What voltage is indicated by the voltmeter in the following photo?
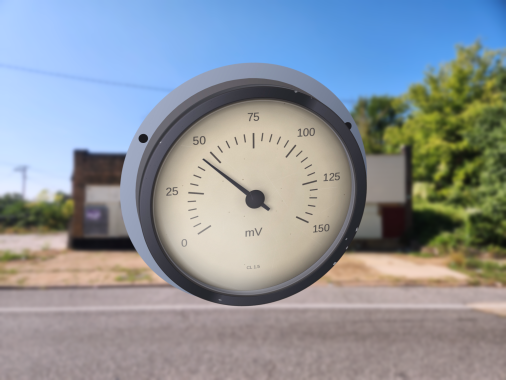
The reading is 45 mV
